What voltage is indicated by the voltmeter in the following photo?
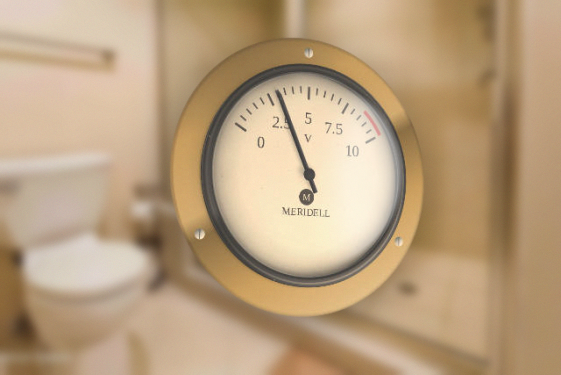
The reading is 3 V
